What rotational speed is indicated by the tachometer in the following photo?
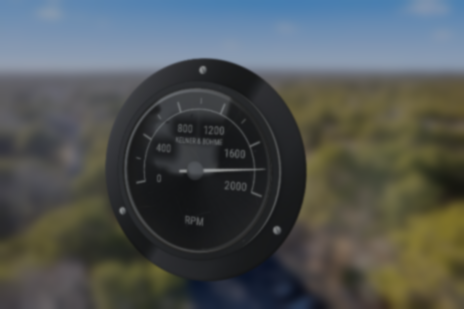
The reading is 1800 rpm
